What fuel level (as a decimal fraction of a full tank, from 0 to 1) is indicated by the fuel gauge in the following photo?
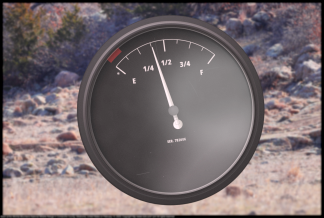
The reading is 0.375
